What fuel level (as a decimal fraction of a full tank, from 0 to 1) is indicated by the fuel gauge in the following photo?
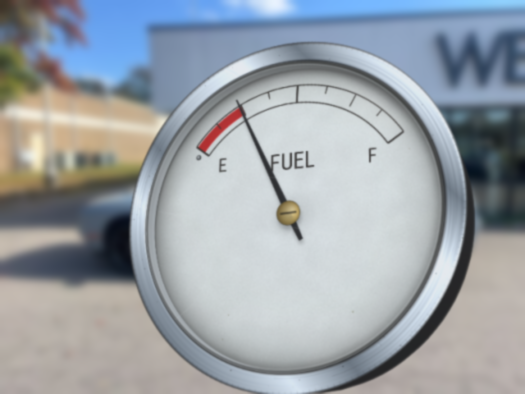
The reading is 0.25
